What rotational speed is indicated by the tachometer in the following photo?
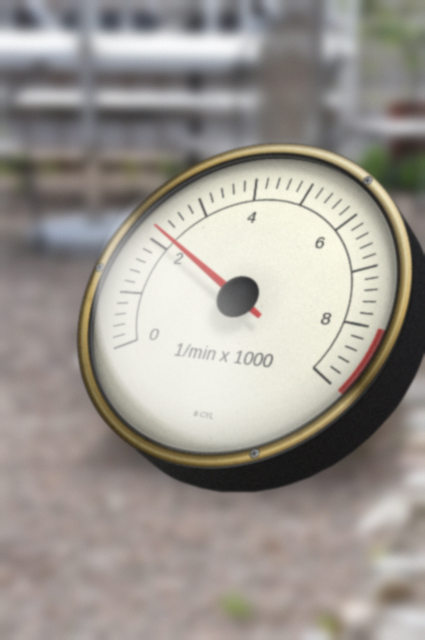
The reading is 2200 rpm
